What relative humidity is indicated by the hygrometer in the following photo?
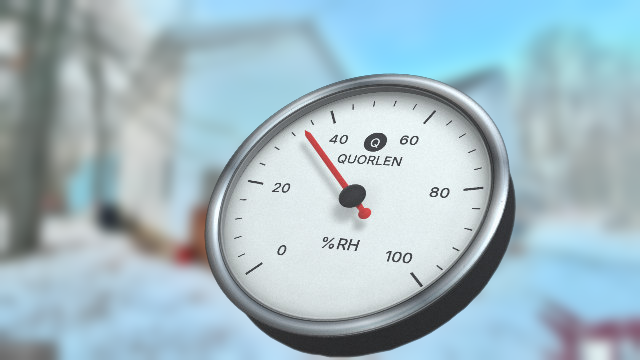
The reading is 34 %
